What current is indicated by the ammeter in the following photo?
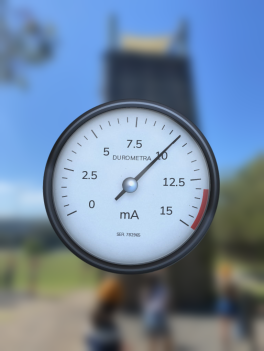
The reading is 10 mA
